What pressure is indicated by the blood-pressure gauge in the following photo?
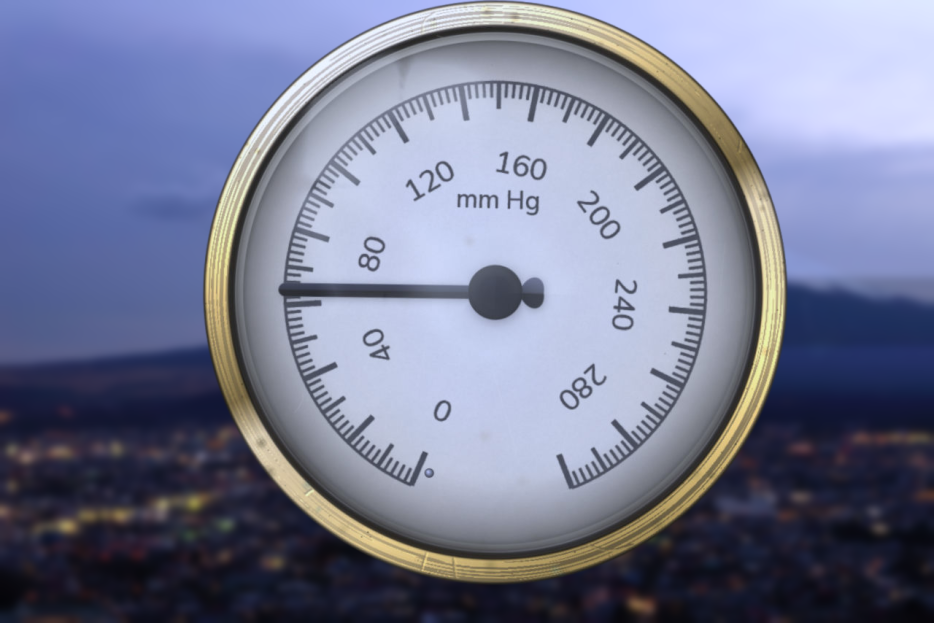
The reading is 64 mmHg
